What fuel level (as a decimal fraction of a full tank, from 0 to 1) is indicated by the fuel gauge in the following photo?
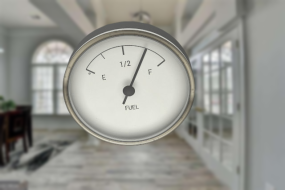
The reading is 0.75
